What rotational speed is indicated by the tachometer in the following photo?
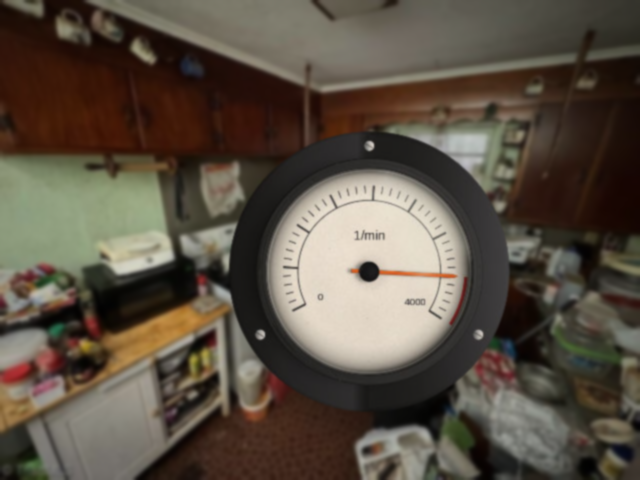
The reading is 3500 rpm
